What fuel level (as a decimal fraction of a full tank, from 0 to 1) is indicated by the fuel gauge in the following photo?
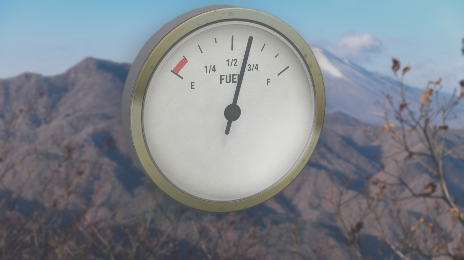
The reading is 0.625
